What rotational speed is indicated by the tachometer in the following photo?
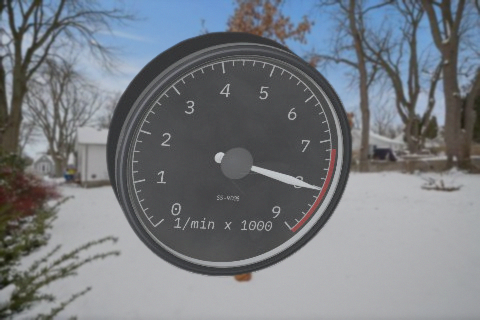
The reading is 8000 rpm
